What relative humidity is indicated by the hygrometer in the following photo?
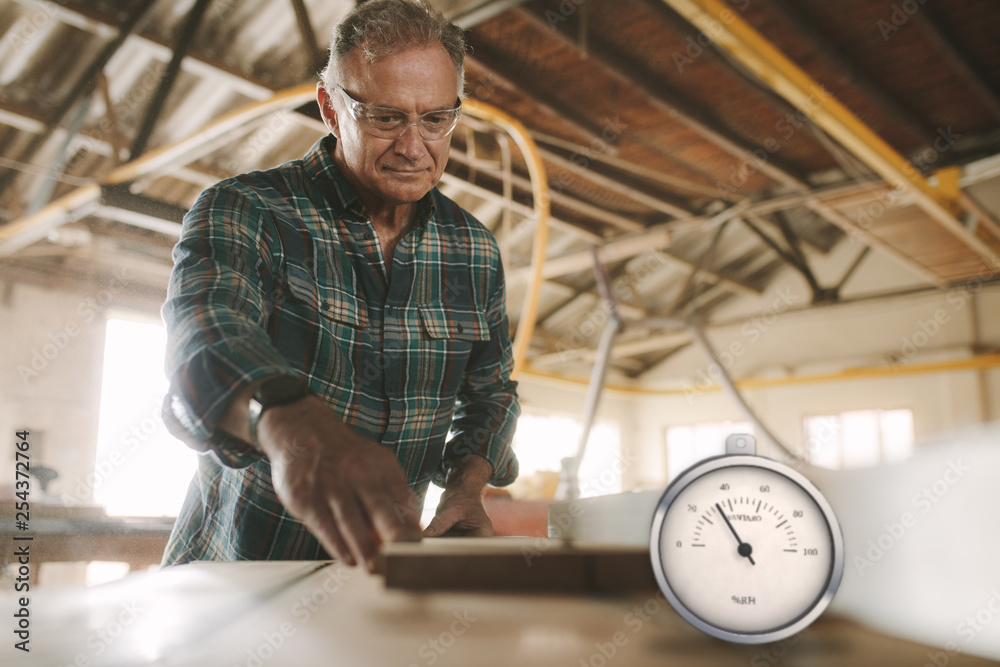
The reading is 32 %
